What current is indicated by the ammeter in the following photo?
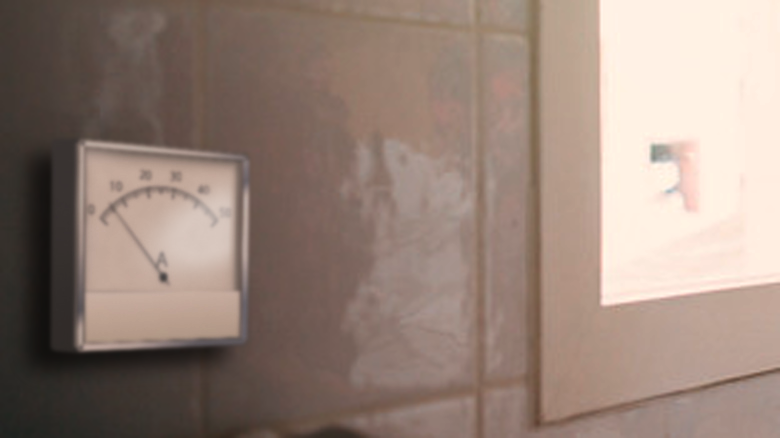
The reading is 5 A
